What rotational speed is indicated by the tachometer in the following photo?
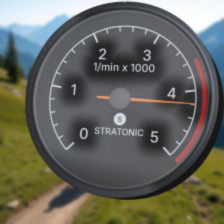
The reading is 4200 rpm
